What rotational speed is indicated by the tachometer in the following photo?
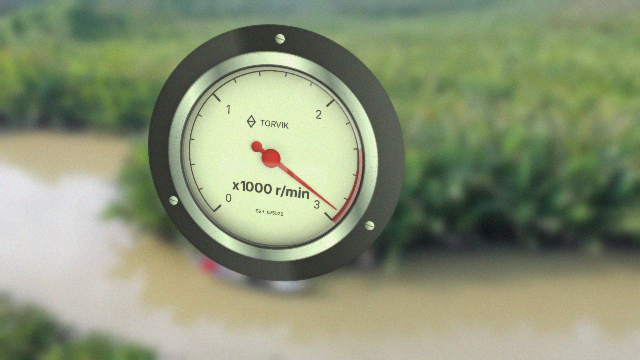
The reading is 2900 rpm
